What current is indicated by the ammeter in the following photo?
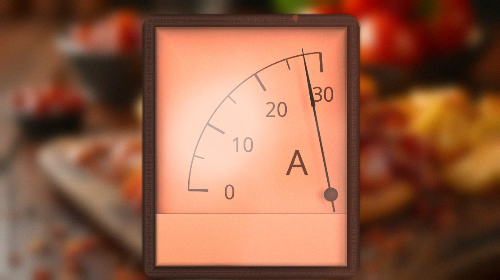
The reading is 27.5 A
